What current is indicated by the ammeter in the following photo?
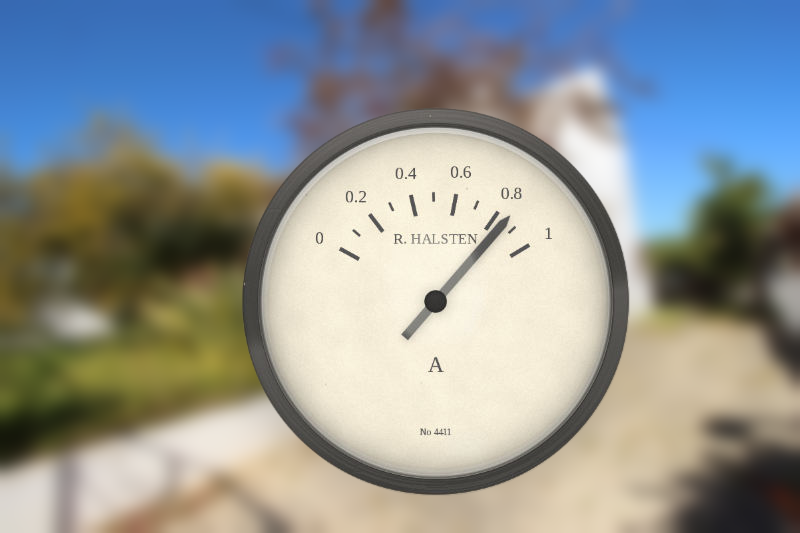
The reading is 0.85 A
